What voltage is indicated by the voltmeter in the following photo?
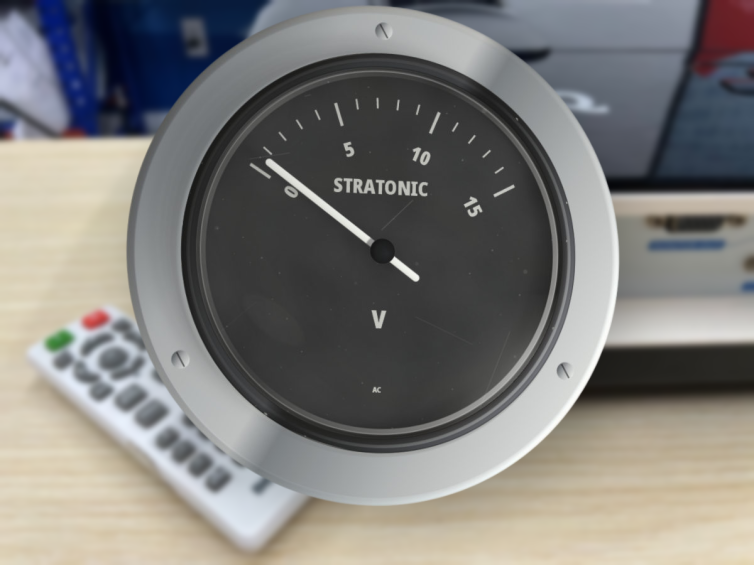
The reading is 0.5 V
